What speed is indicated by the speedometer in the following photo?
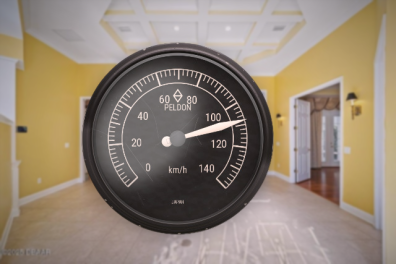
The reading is 108 km/h
